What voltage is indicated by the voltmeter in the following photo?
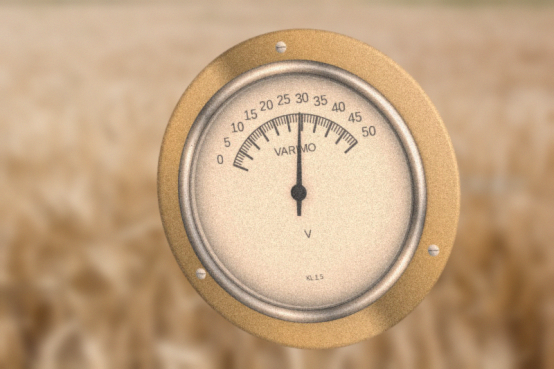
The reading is 30 V
